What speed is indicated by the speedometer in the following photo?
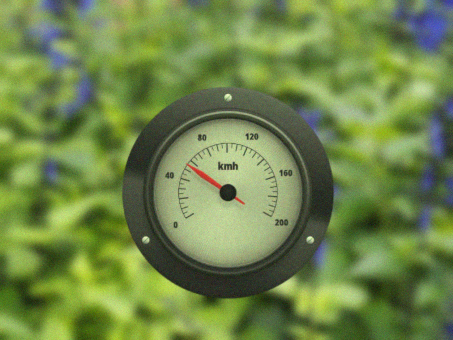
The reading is 55 km/h
